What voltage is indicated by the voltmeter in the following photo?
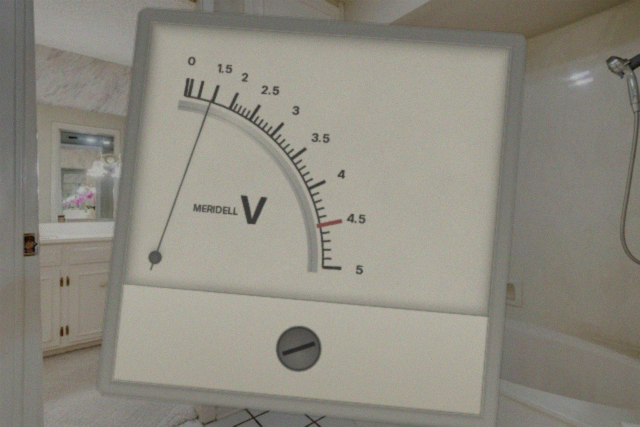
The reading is 1.5 V
